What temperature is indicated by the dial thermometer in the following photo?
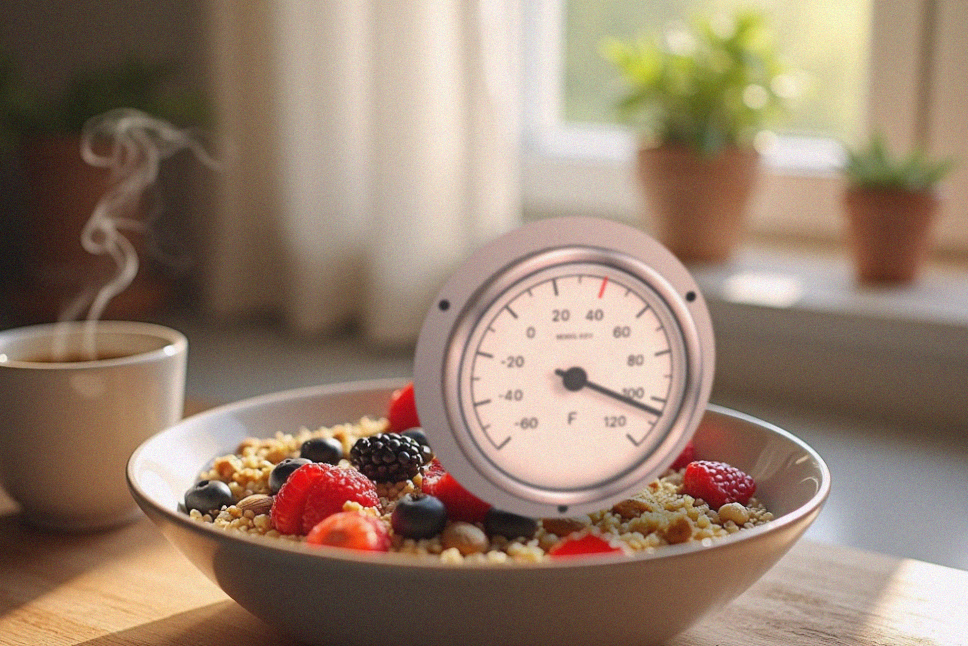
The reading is 105 °F
